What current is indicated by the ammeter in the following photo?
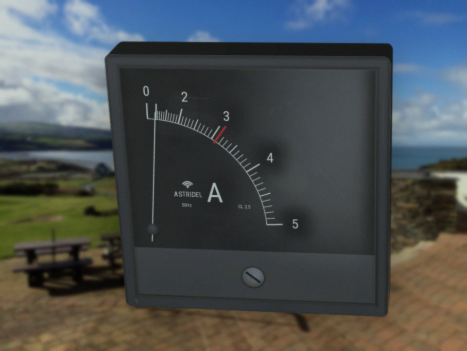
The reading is 1 A
